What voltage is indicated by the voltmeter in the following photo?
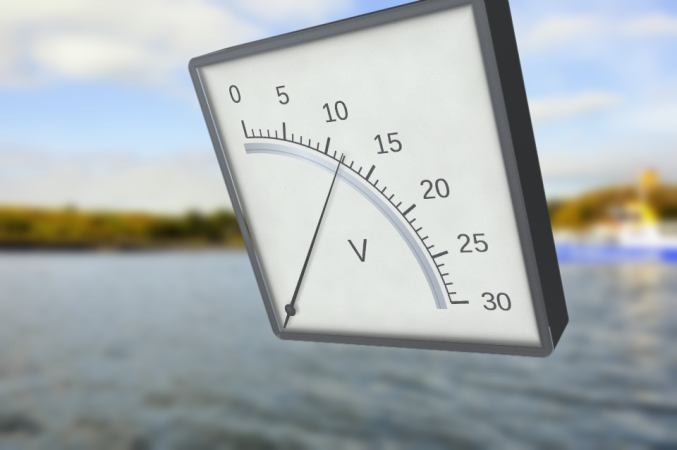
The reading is 12 V
